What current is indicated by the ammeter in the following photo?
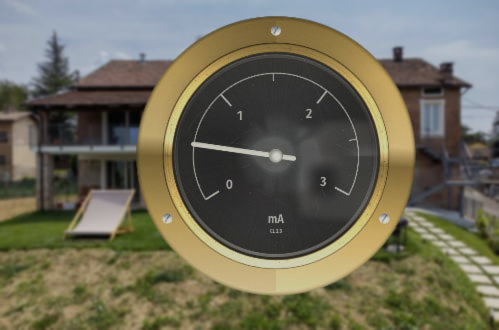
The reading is 0.5 mA
